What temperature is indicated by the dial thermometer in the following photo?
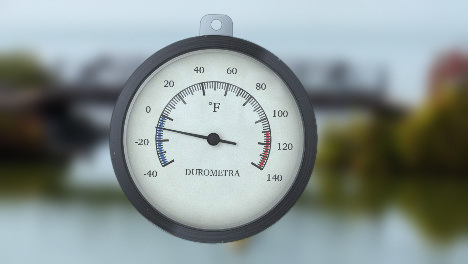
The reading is -10 °F
